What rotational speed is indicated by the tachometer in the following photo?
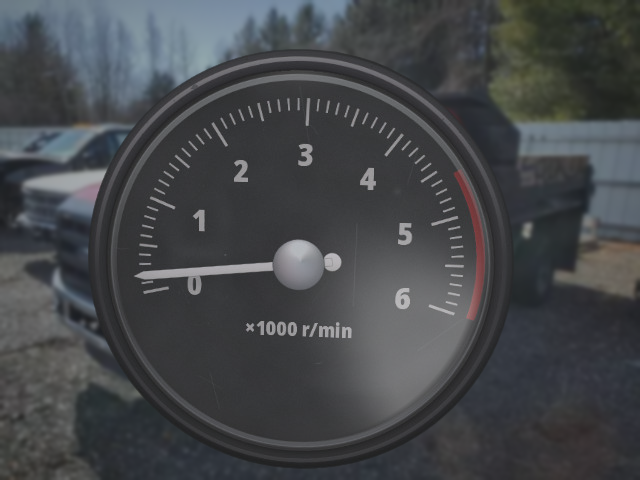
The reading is 200 rpm
